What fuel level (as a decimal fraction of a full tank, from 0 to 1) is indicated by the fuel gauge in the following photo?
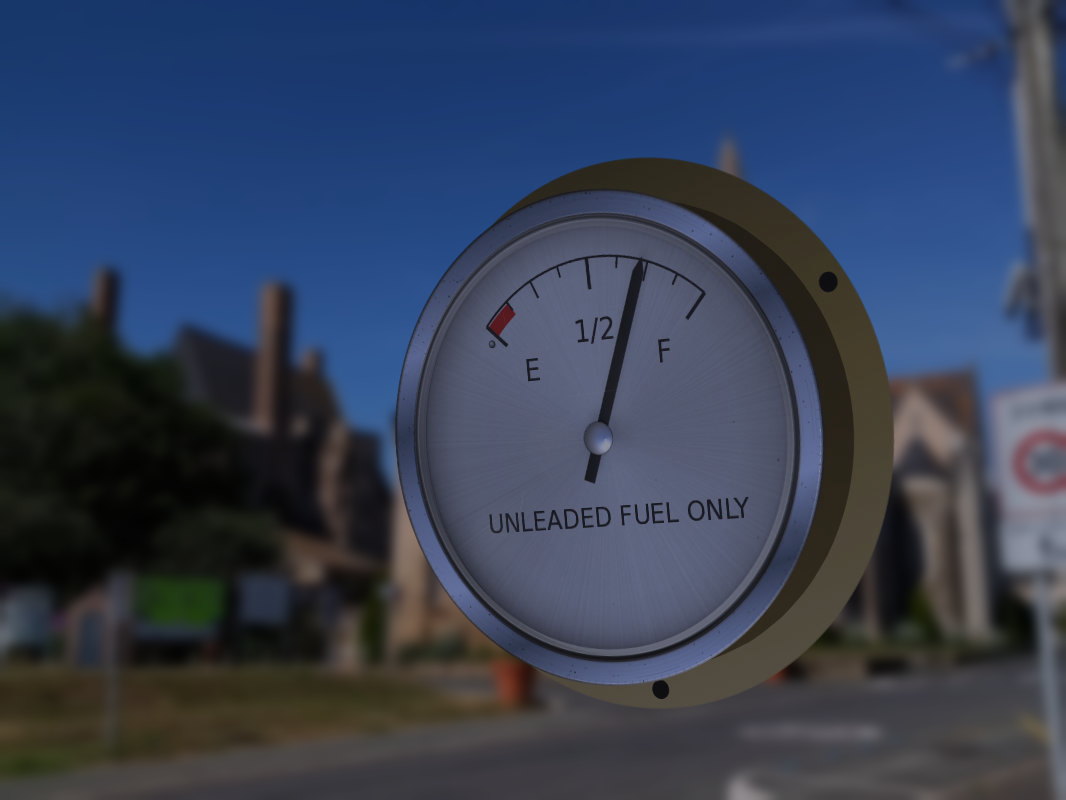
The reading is 0.75
